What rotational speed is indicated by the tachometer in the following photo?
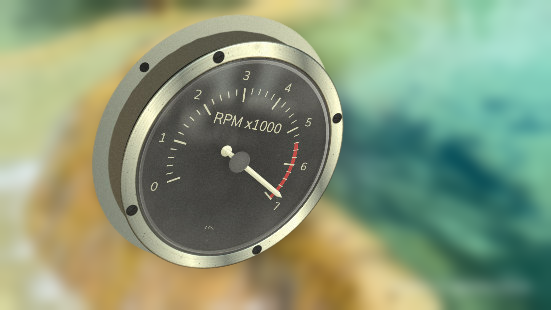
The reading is 6800 rpm
